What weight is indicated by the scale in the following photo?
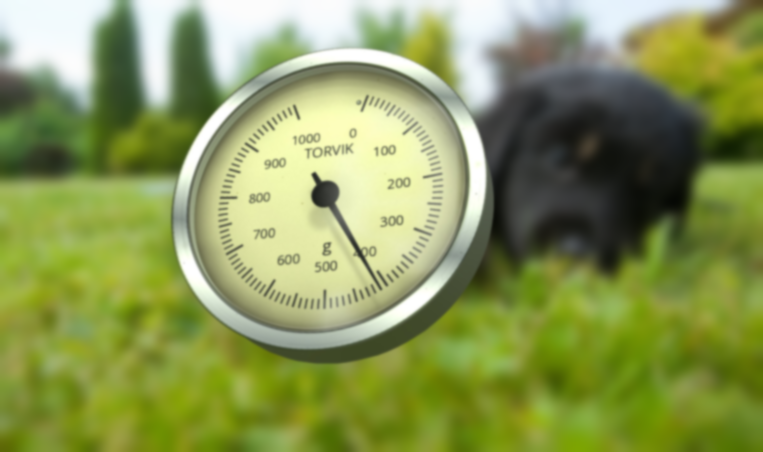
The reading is 410 g
